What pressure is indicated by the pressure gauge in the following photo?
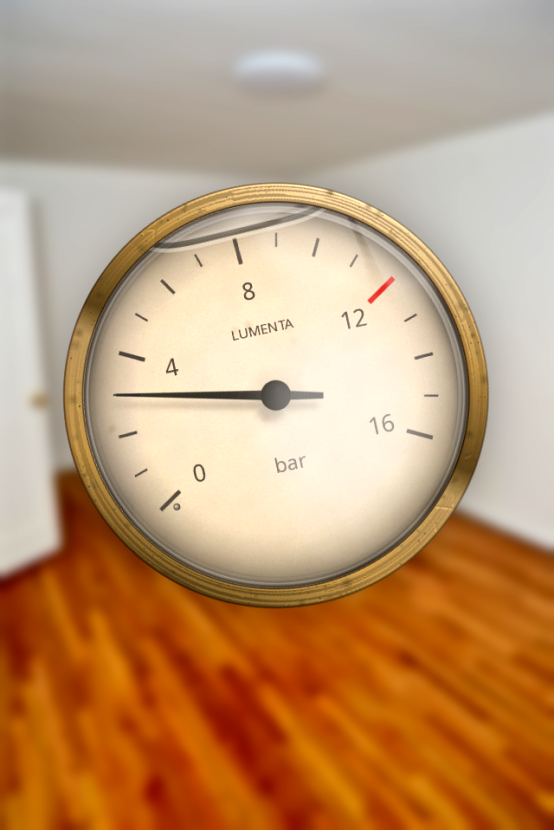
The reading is 3 bar
